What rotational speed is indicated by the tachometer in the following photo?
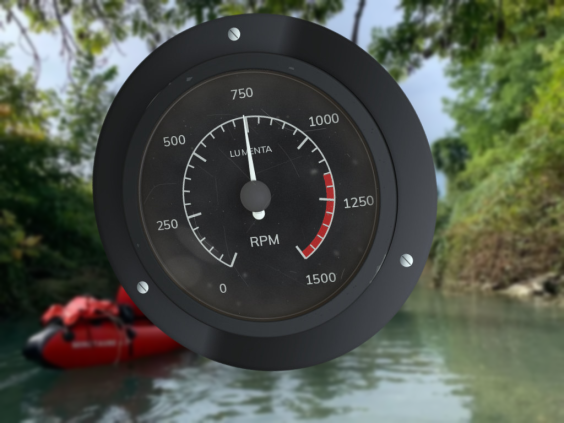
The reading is 750 rpm
